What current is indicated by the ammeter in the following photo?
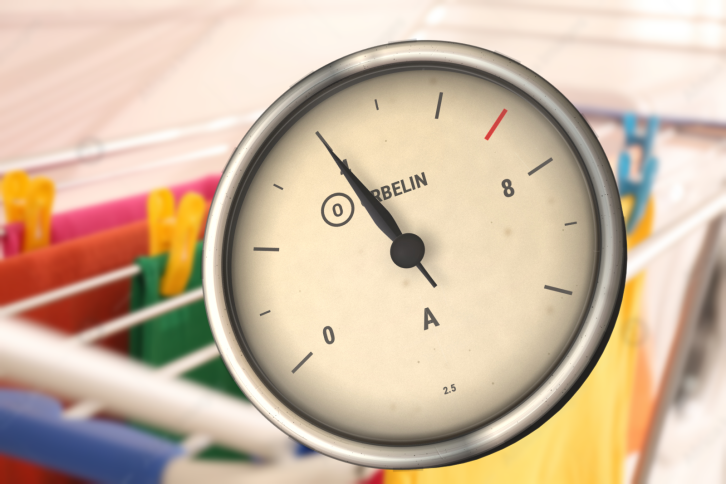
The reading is 4 A
